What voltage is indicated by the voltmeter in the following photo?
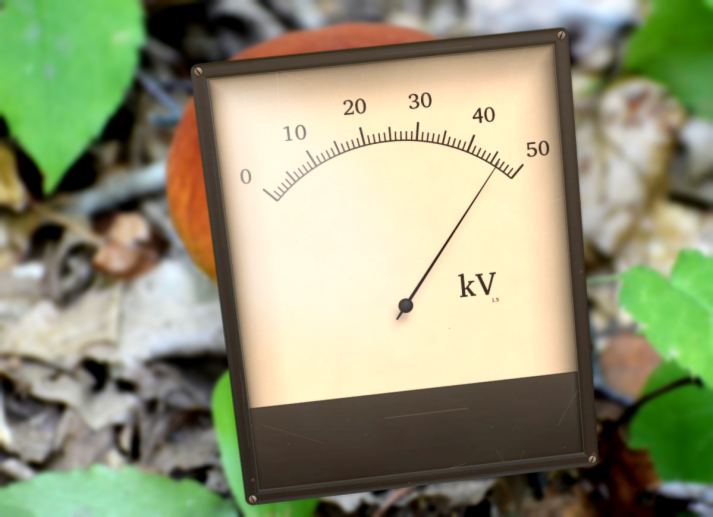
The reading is 46 kV
